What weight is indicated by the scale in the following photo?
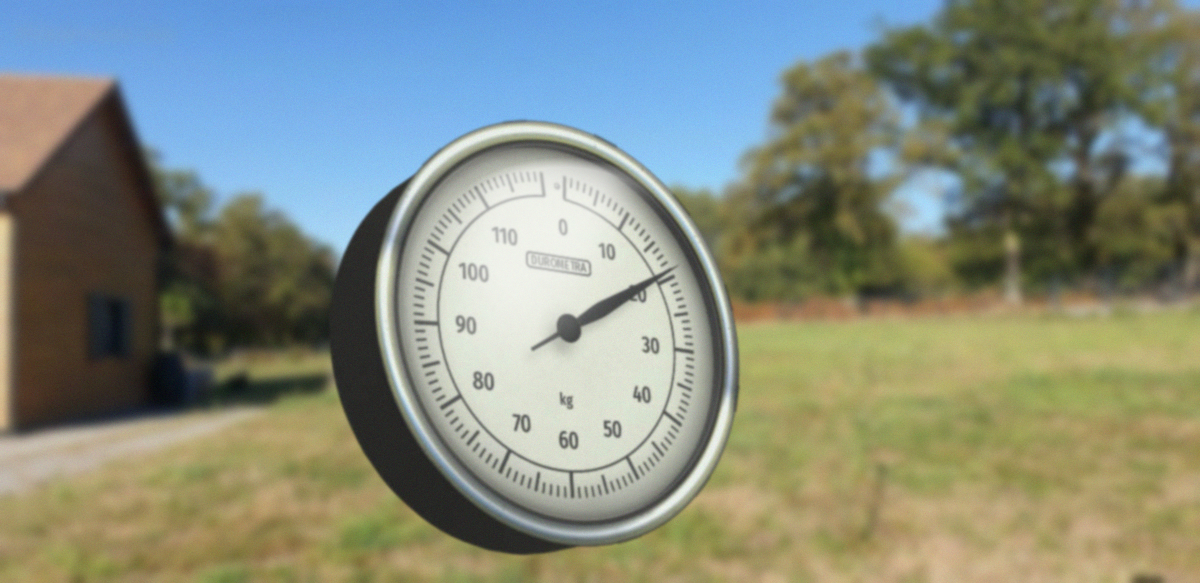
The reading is 19 kg
